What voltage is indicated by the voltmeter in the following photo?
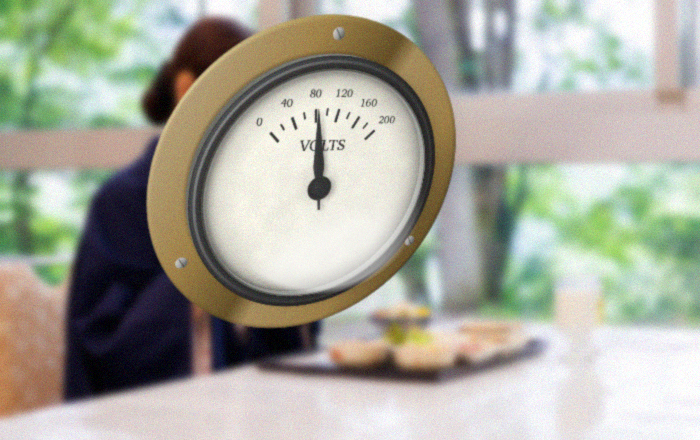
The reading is 80 V
